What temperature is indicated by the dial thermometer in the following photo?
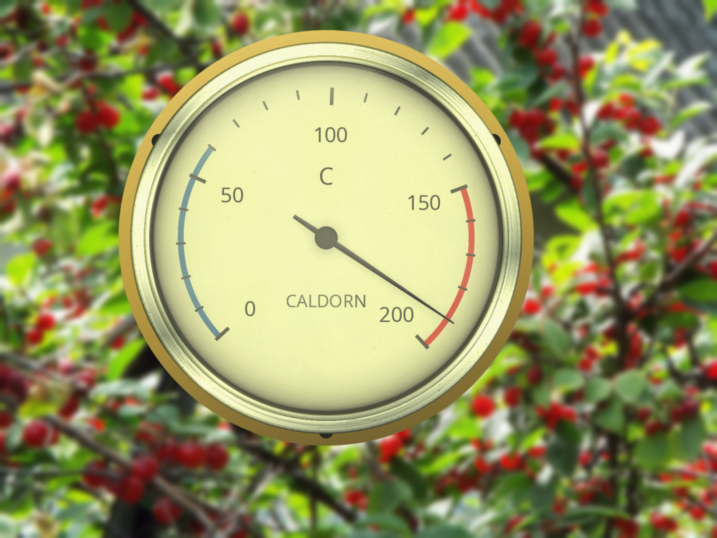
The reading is 190 °C
